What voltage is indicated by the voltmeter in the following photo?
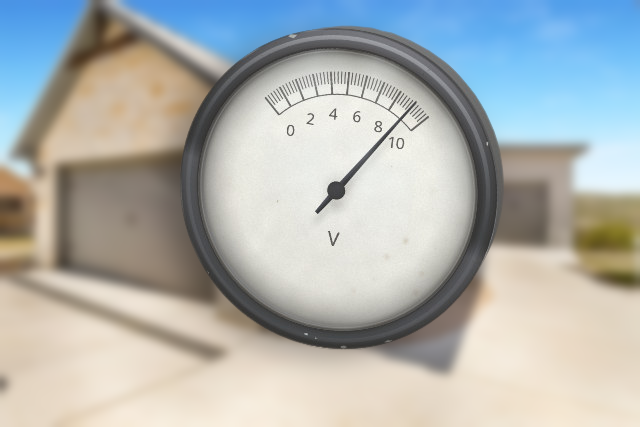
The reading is 9 V
